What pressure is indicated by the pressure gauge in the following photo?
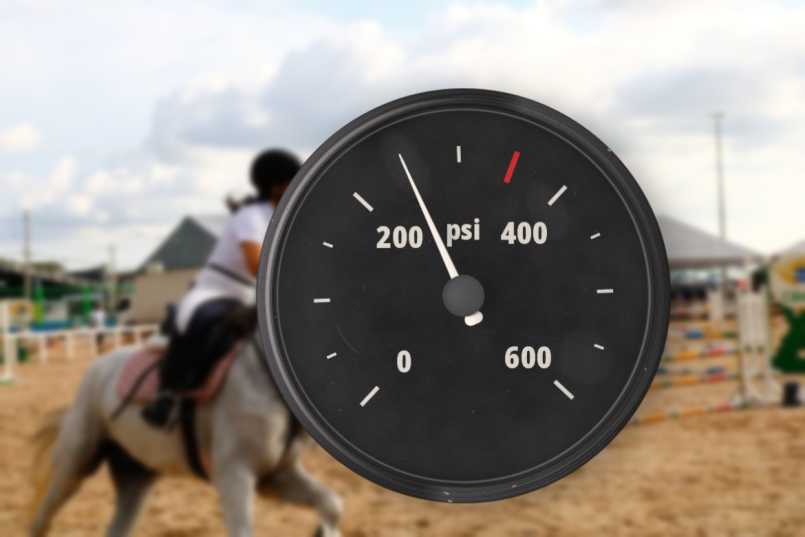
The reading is 250 psi
